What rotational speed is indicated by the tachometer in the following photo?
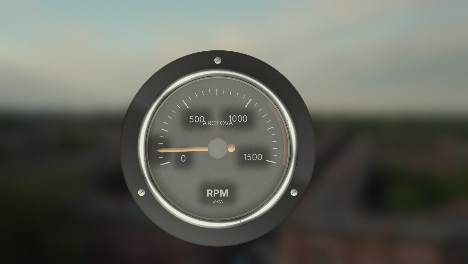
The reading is 100 rpm
